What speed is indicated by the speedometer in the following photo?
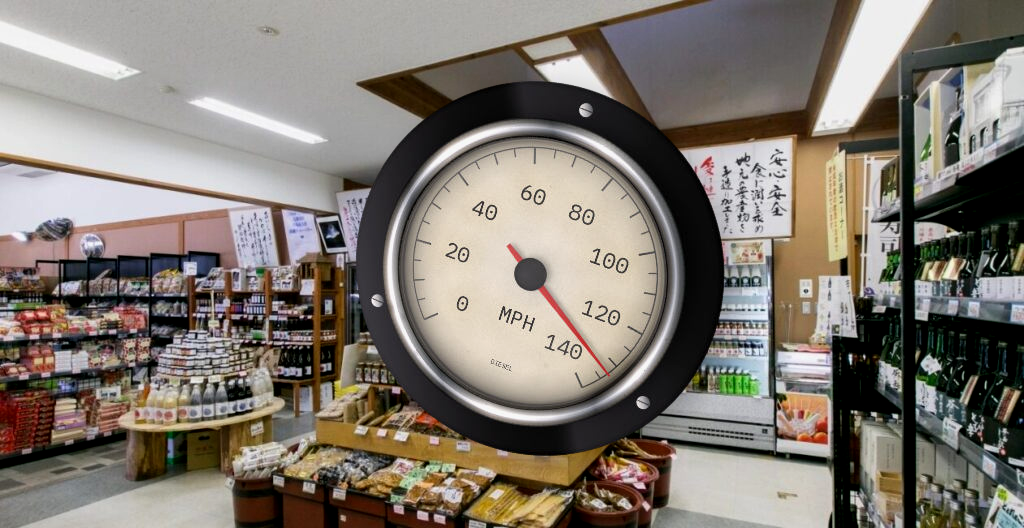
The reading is 132.5 mph
